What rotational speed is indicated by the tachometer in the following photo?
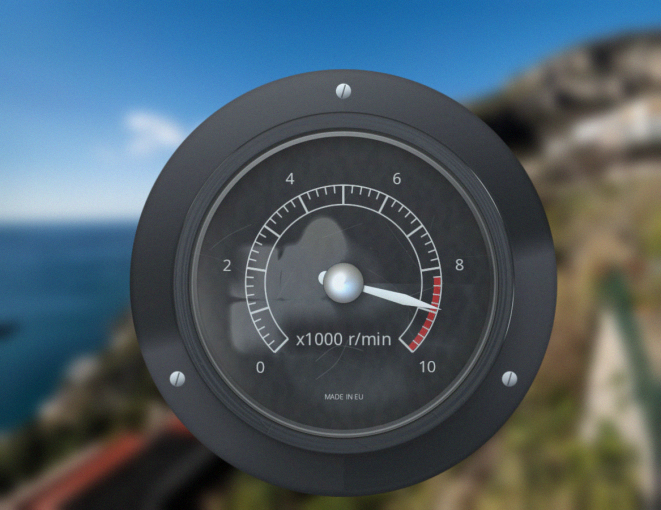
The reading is 8900 rpm
